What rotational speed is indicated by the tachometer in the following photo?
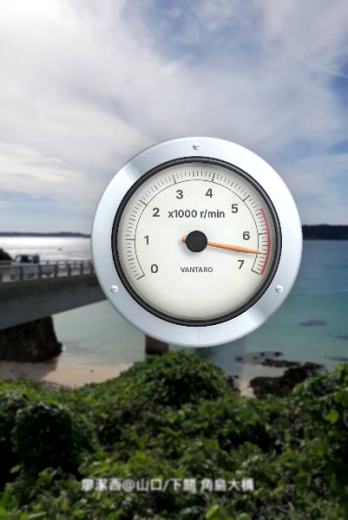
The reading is 6500 rpm
